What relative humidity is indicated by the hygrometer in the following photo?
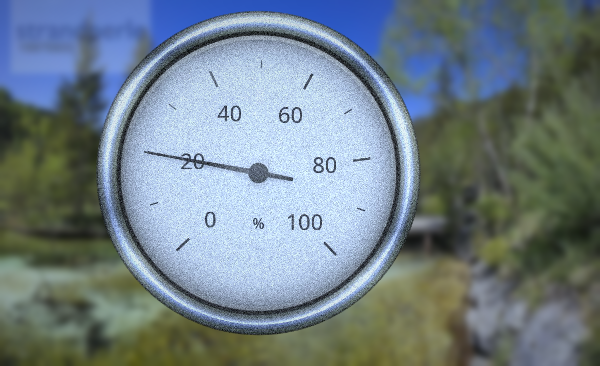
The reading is 20 %
